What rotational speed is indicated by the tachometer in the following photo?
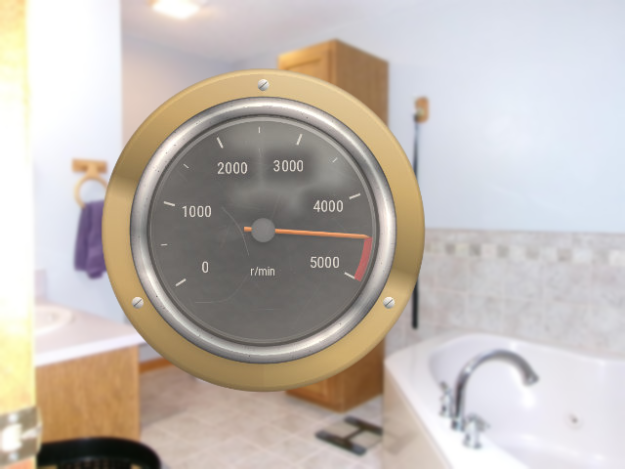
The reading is 4500 rpm
